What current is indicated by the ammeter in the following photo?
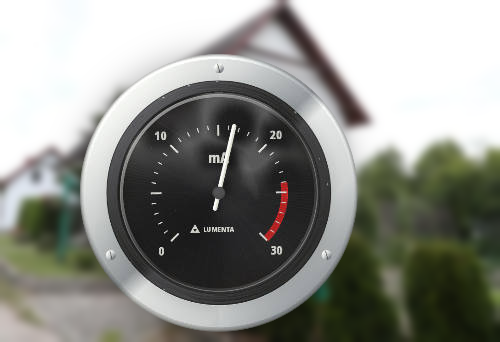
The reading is 16.5 mA
